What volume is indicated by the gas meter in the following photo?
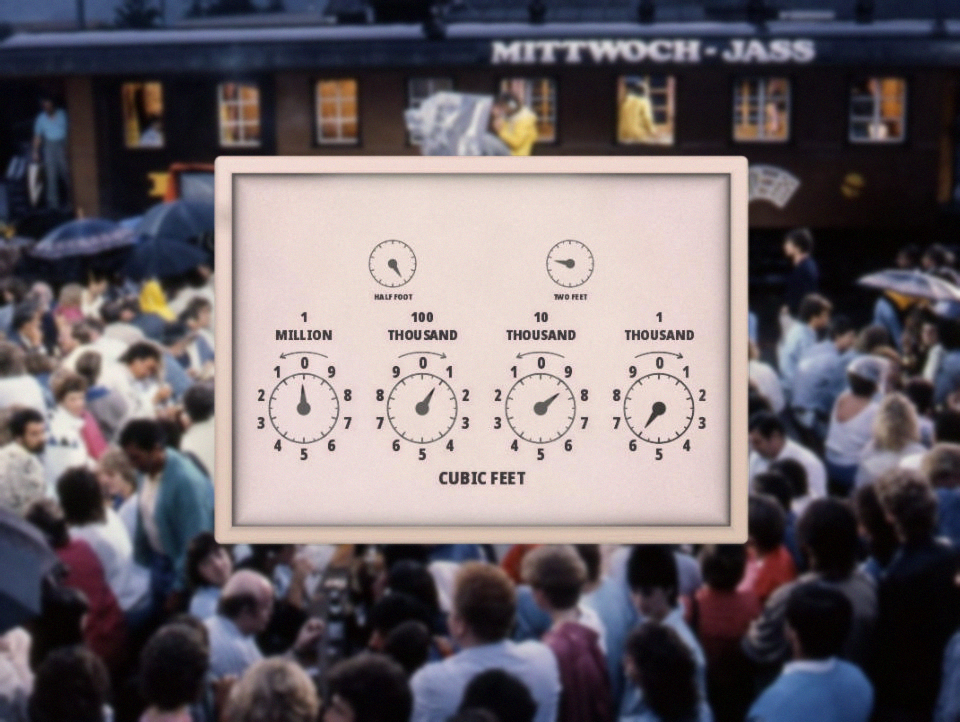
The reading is 8600 ft³
